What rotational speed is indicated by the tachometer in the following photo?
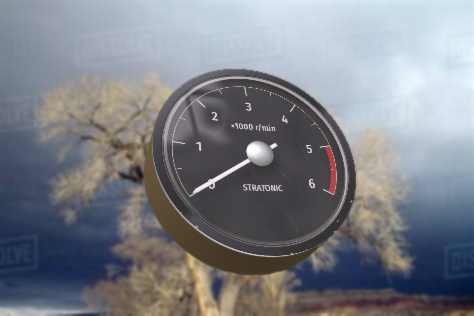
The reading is 0 rpm
